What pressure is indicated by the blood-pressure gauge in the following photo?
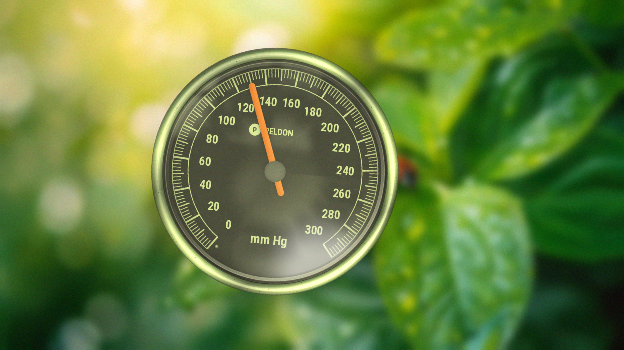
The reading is 130 mmHg
